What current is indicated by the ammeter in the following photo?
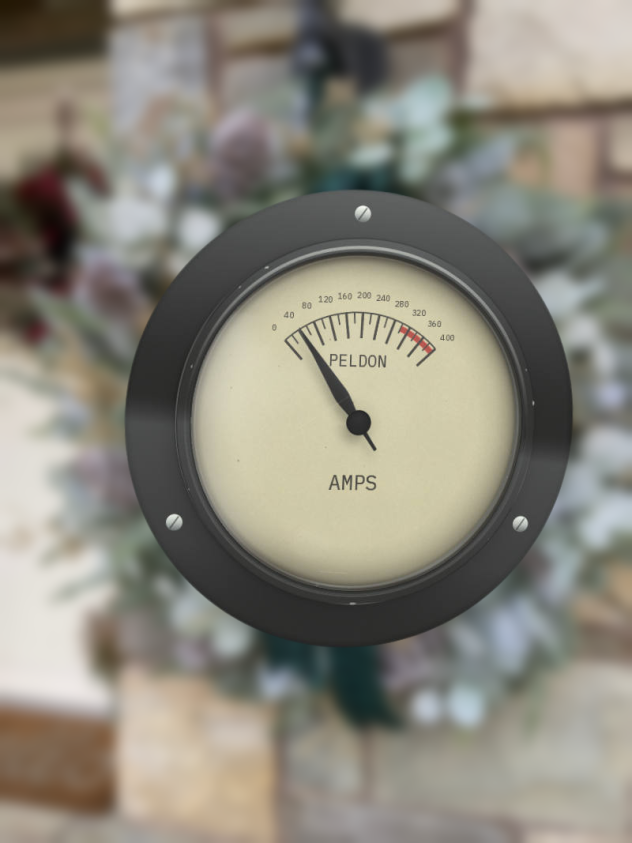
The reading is 40 A
